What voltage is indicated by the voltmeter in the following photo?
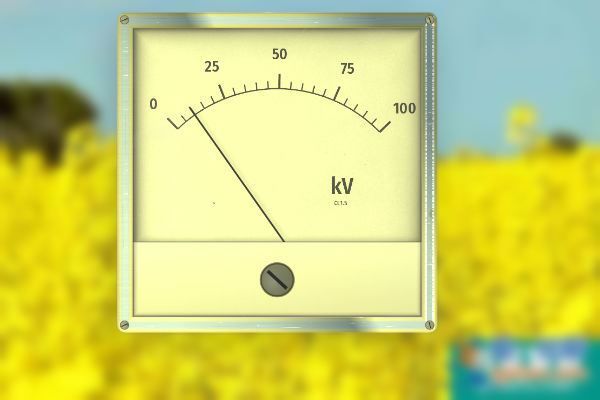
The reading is 10 kV
